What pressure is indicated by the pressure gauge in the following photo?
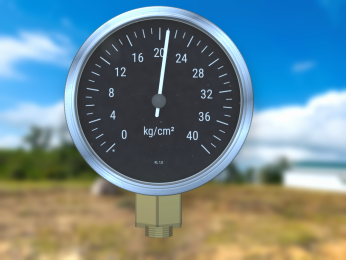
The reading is 21 kg/cm²
